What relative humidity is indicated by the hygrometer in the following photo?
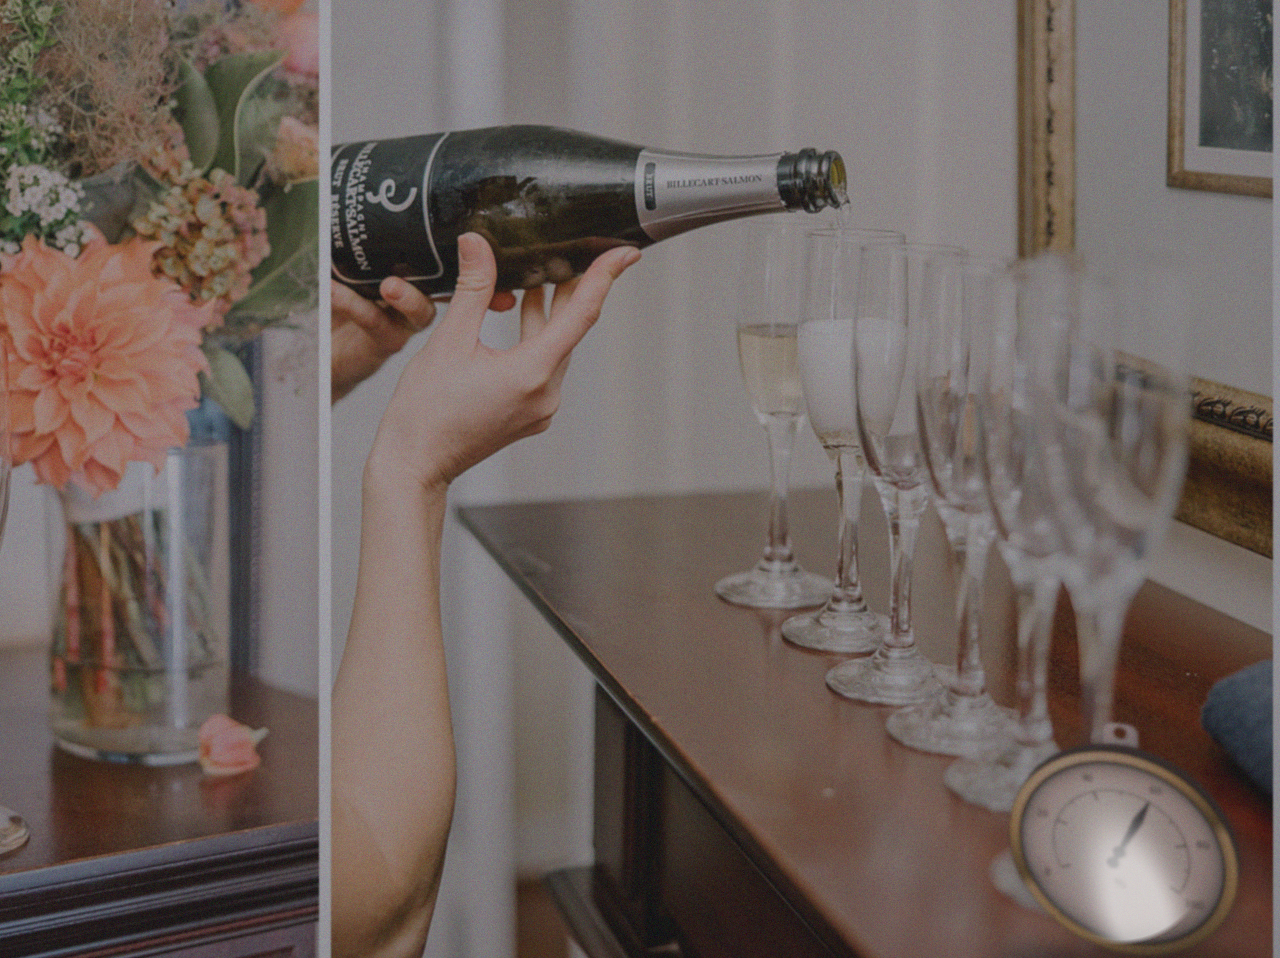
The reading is 60 %
